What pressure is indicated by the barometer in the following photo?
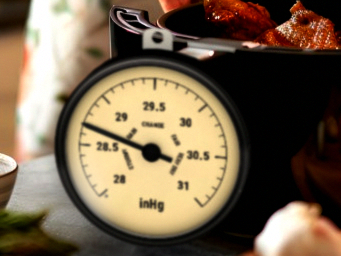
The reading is 28.7 inHg
